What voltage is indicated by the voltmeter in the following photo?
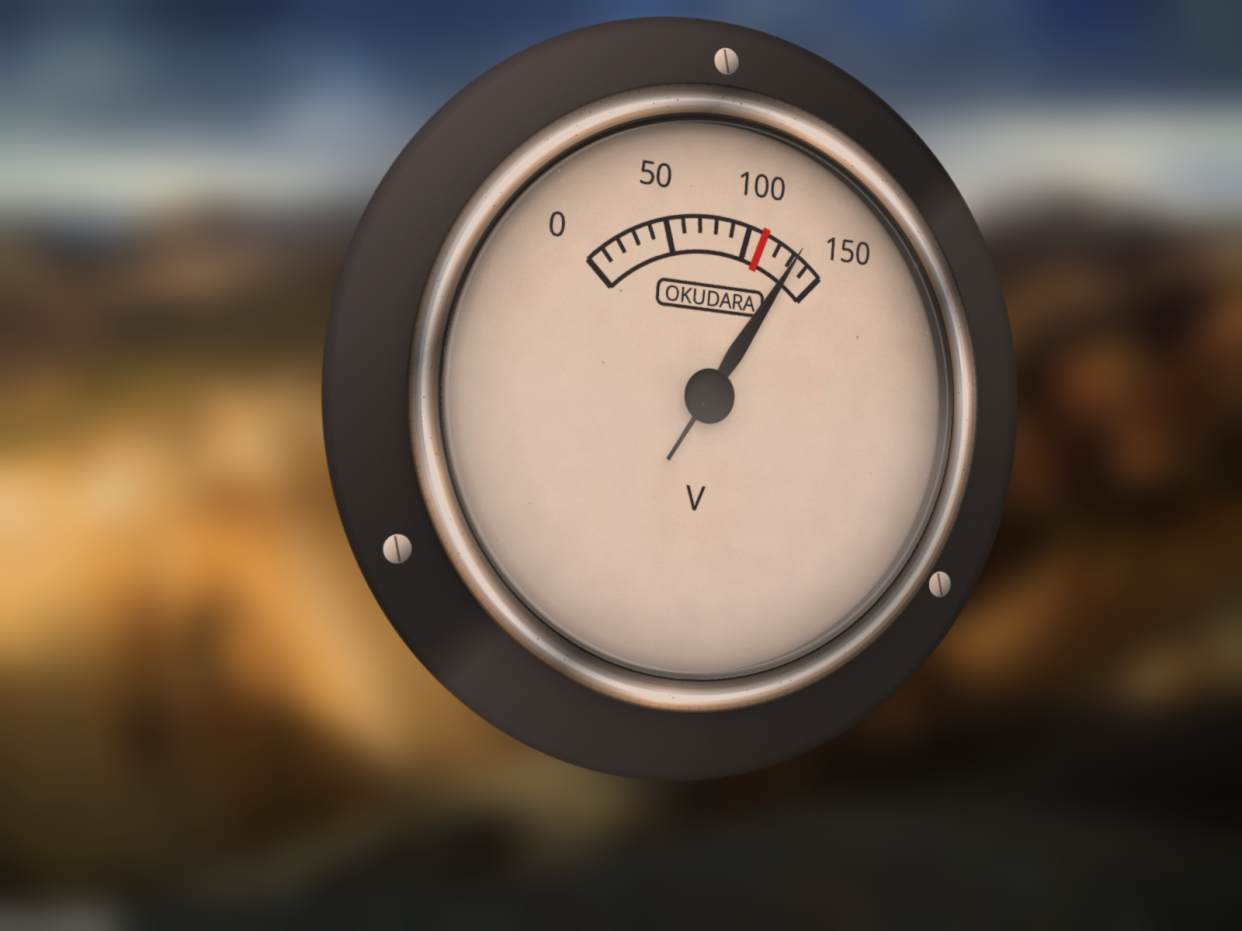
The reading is 130 V
